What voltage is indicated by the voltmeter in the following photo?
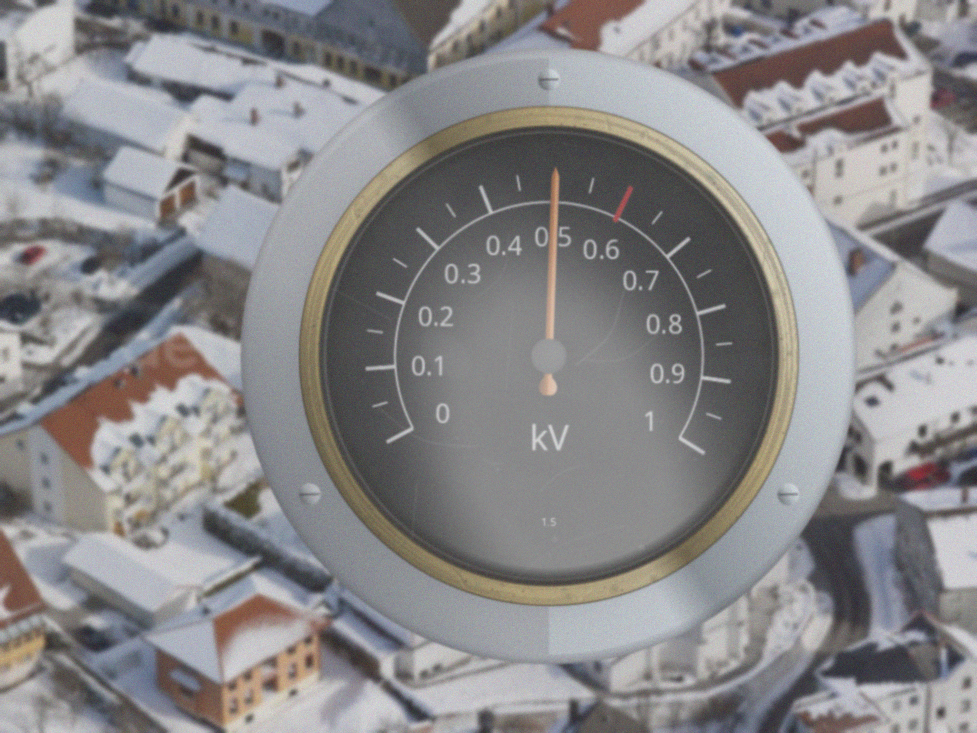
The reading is 0.5 kV
